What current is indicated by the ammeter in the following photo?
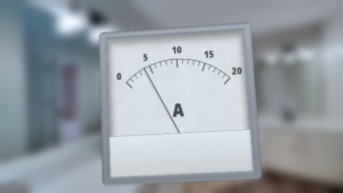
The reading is 4 A
